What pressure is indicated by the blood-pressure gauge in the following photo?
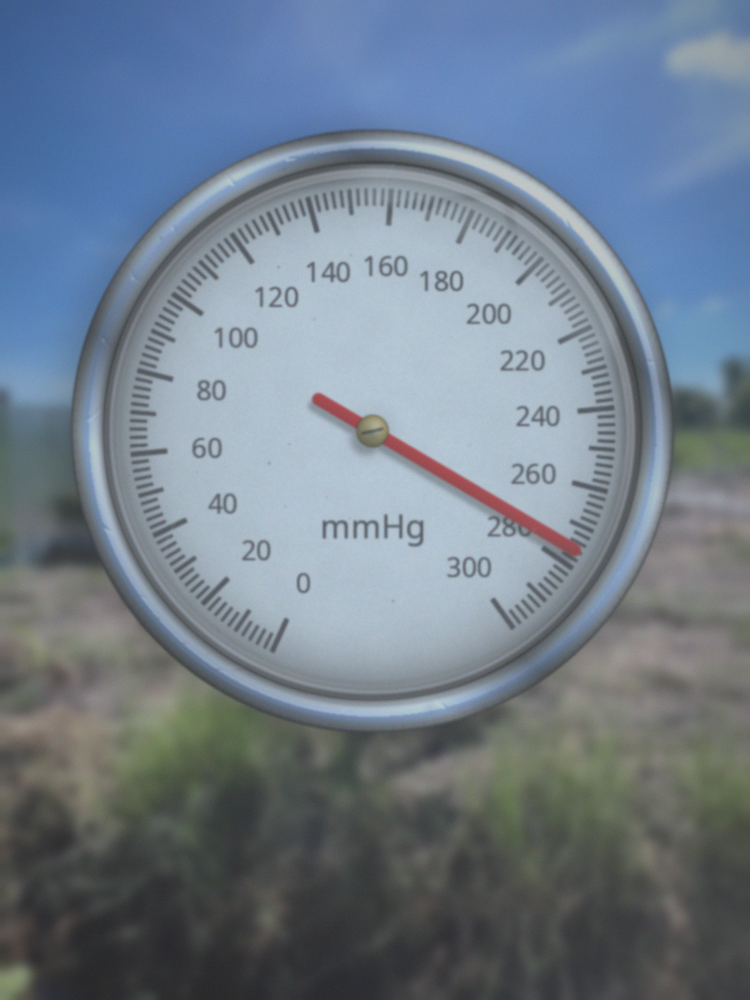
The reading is 276 mmHg
